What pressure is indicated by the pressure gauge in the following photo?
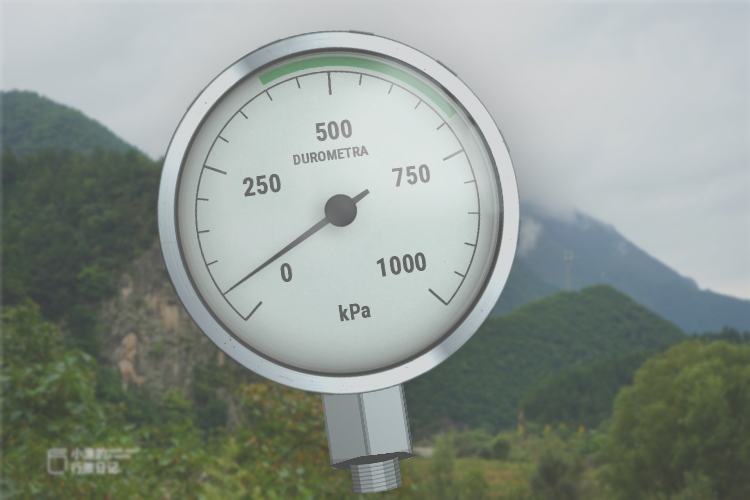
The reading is 50 kPa
